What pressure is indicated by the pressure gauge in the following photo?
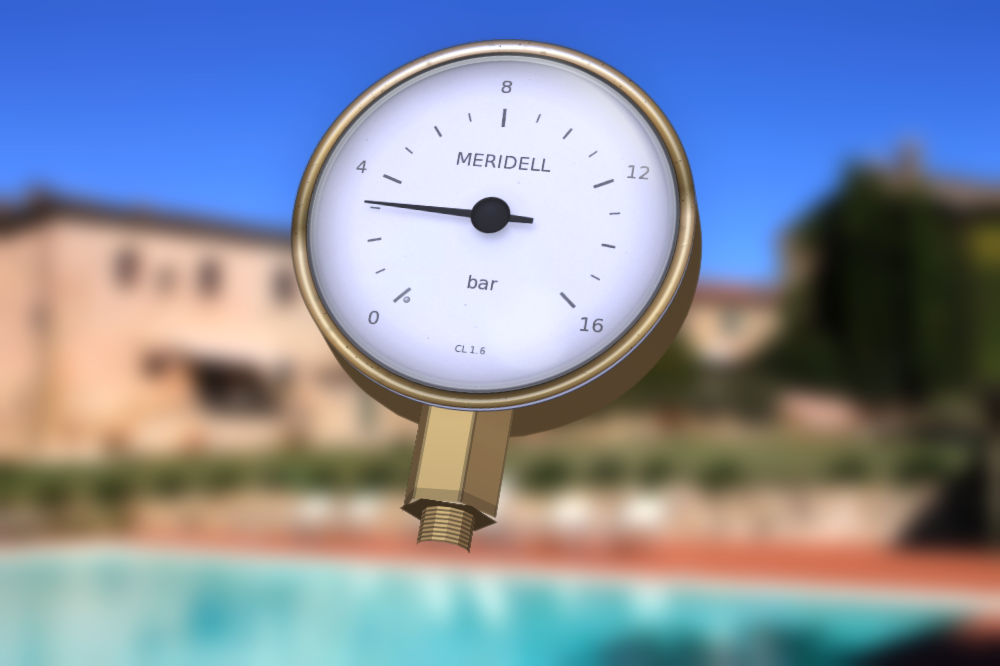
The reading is 3 bar
